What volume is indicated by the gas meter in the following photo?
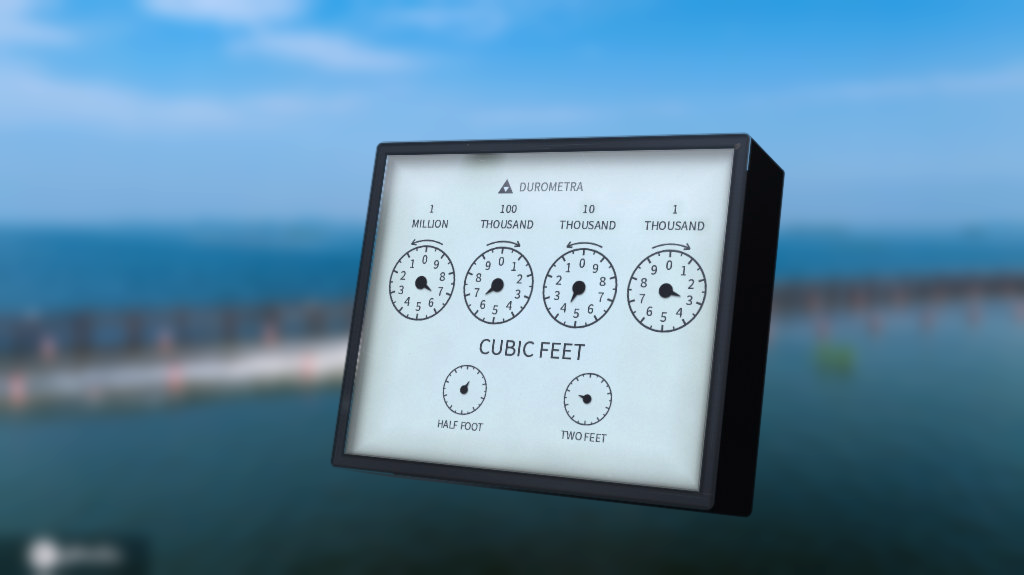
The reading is 664300 ft³
